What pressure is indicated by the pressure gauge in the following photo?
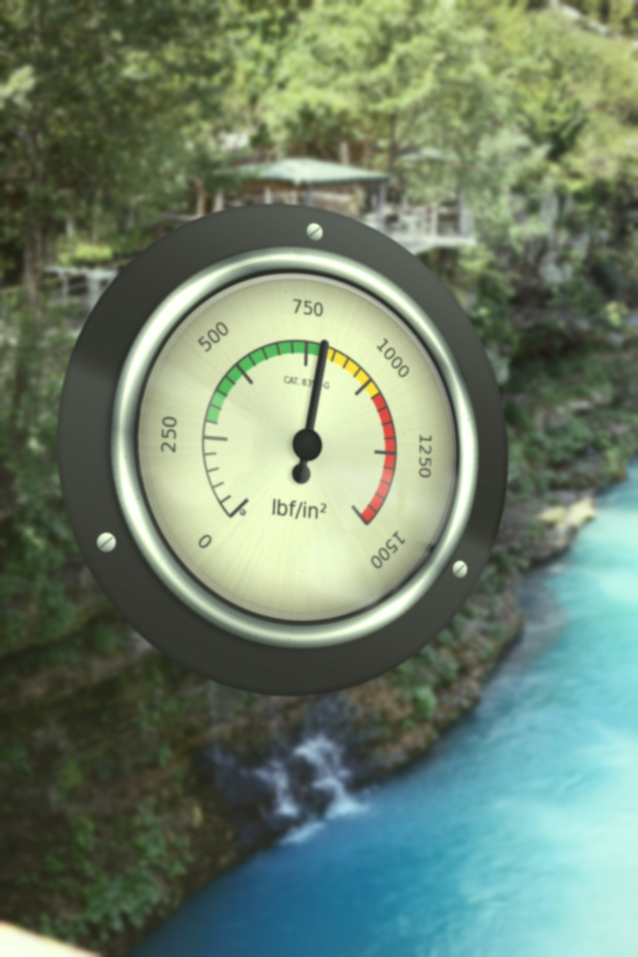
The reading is 800 psi
